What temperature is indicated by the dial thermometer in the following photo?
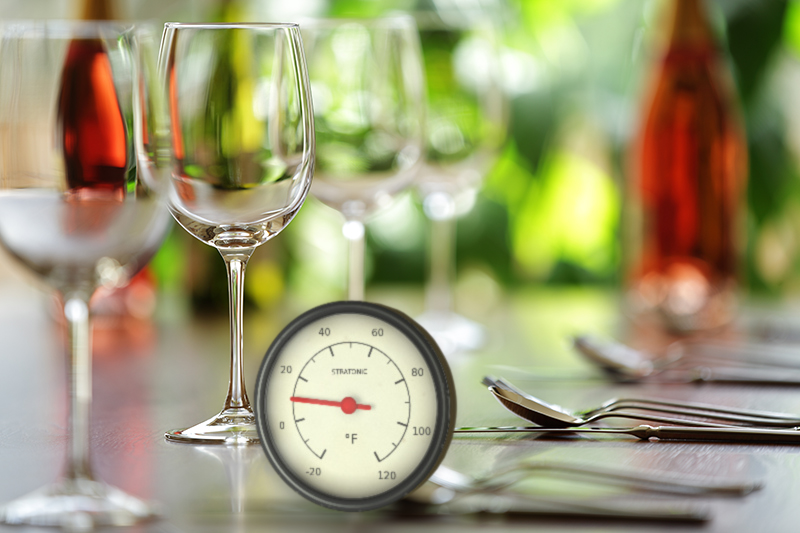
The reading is 10 °F
